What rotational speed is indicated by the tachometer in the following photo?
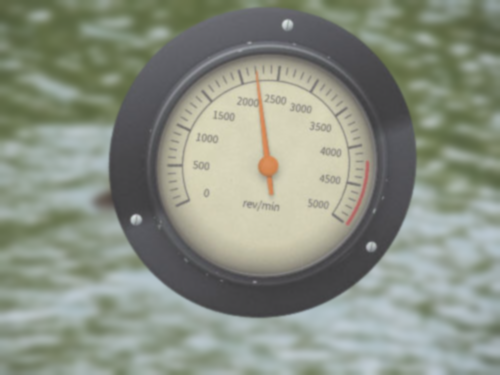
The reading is 2200 rpm
